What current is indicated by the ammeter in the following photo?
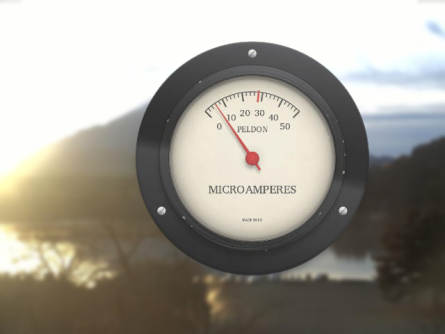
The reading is 6 µA
